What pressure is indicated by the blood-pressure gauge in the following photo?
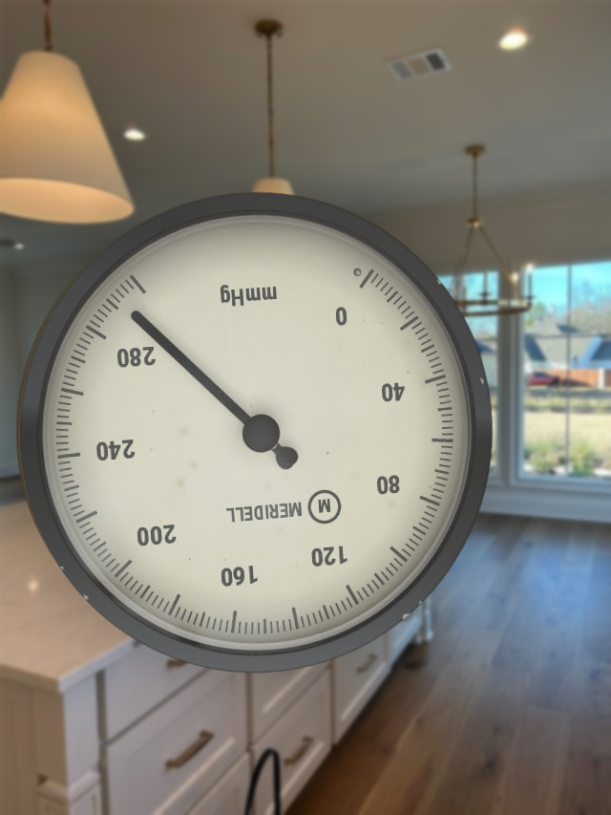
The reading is 292 mmHg
